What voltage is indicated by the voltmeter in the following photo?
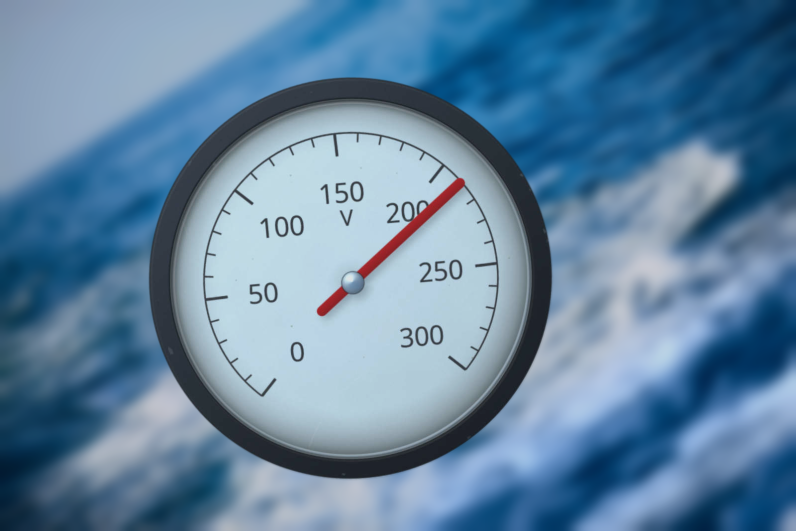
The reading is 210 V
